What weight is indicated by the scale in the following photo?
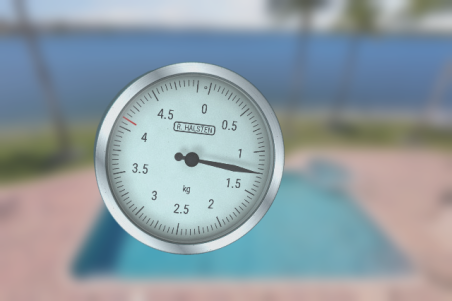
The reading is 1.25 kg
